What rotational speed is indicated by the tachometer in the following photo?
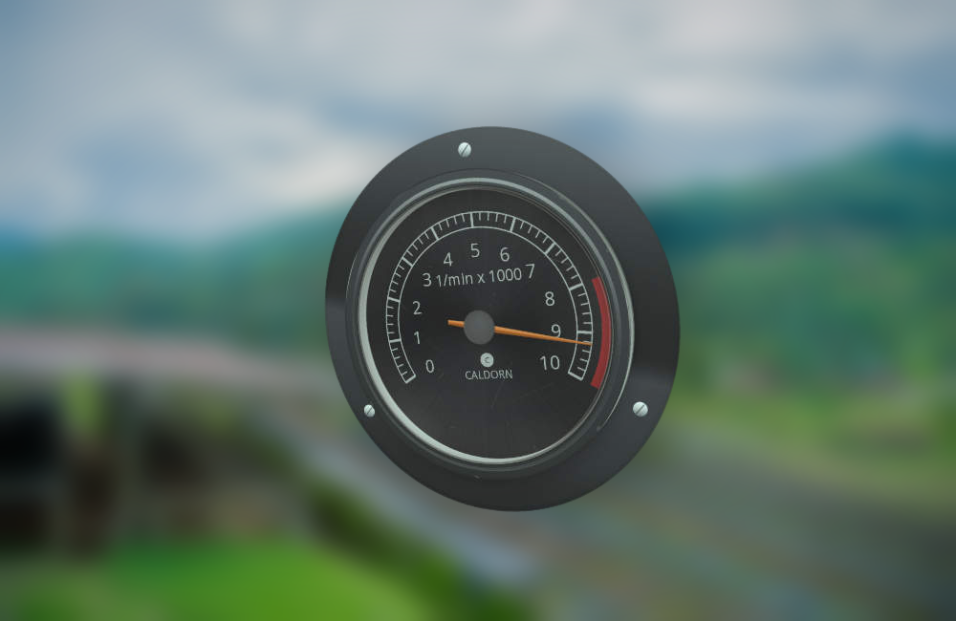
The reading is 9200 rpm
